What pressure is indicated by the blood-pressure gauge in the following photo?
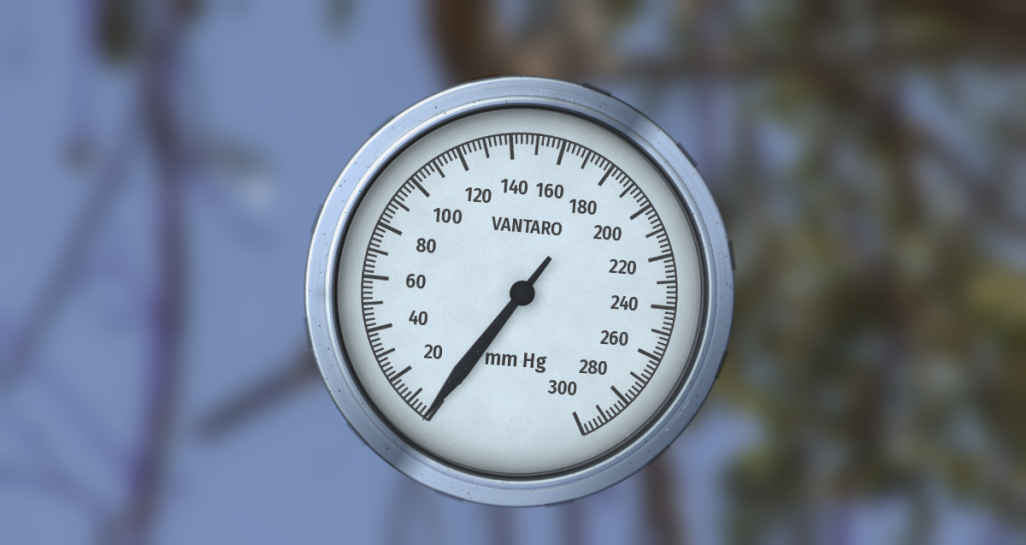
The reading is 2 mmHg
